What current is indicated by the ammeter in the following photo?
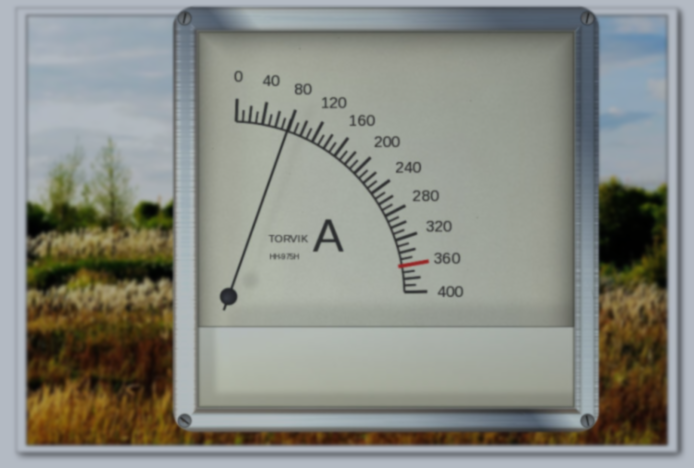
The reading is 80 A
